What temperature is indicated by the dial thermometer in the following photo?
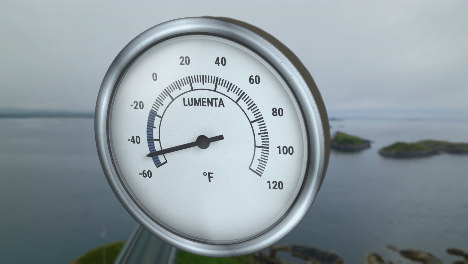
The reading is -50 °F
